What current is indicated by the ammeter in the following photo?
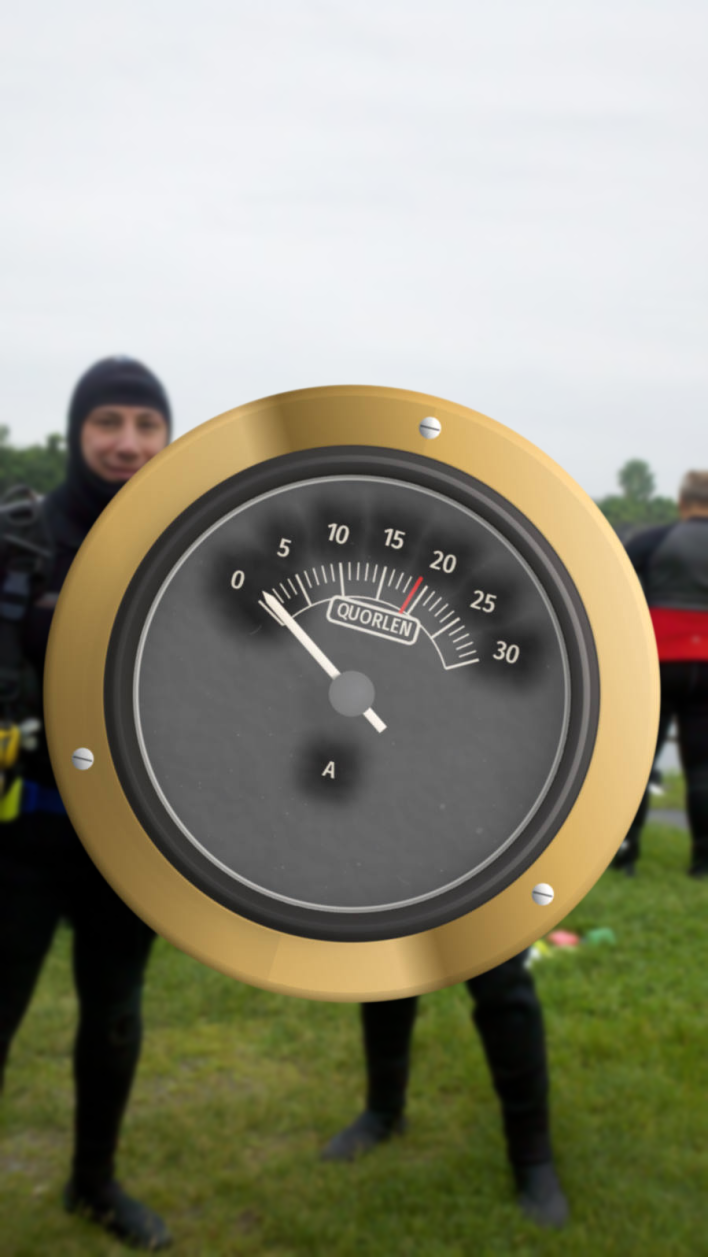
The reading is 1 A
